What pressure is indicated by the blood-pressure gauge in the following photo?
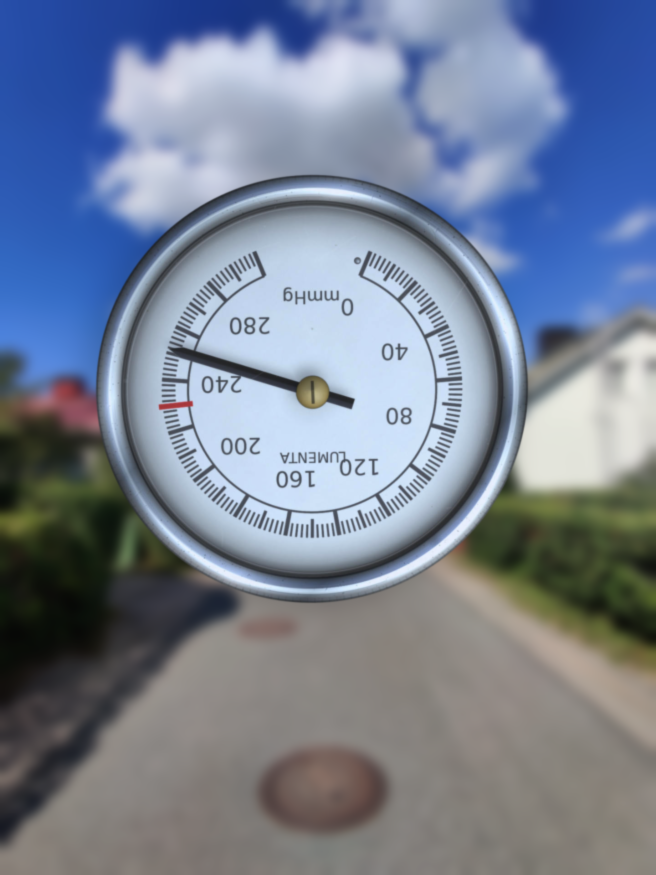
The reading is 252 mmHg
